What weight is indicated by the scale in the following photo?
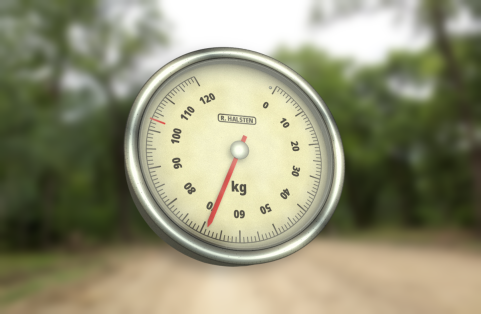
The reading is 69 kg
